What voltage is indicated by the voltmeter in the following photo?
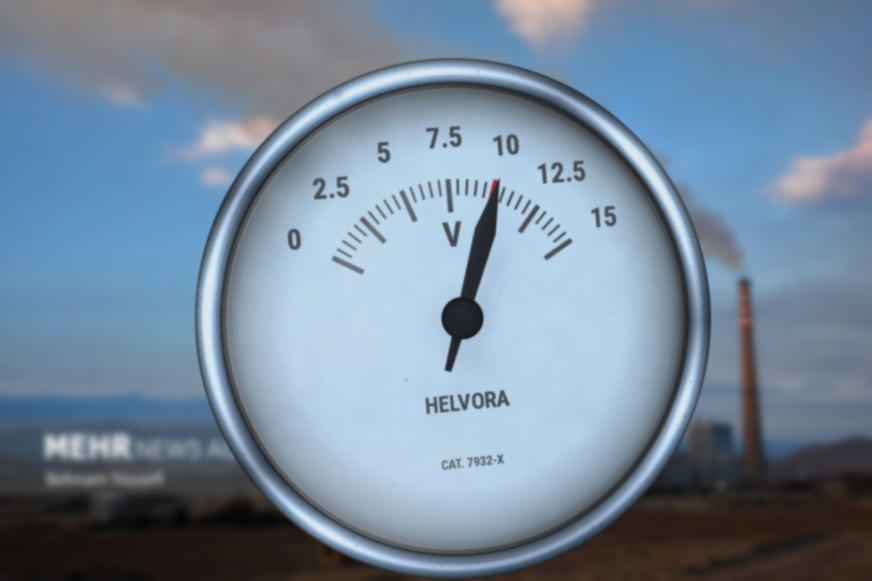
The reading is 10 V
